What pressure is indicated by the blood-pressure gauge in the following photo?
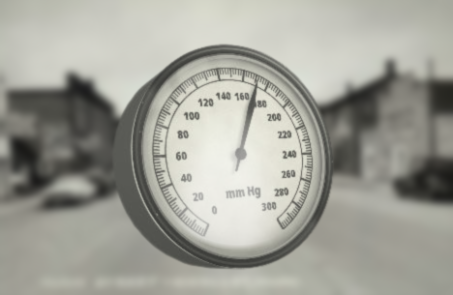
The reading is 170 mmHg
